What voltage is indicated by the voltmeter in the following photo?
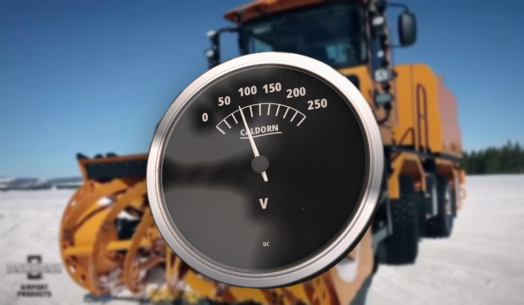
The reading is 75 V
